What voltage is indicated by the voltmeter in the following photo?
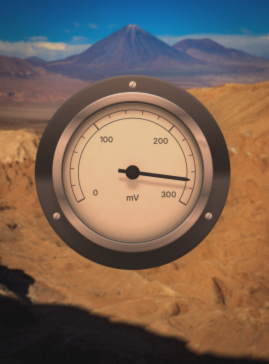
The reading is 270 mV
